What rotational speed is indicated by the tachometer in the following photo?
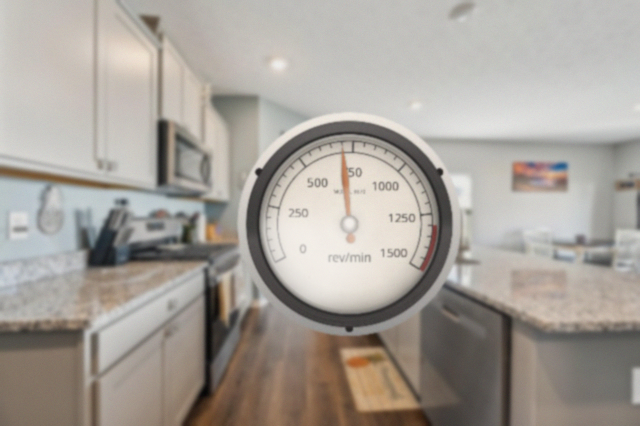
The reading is 700 rpm
